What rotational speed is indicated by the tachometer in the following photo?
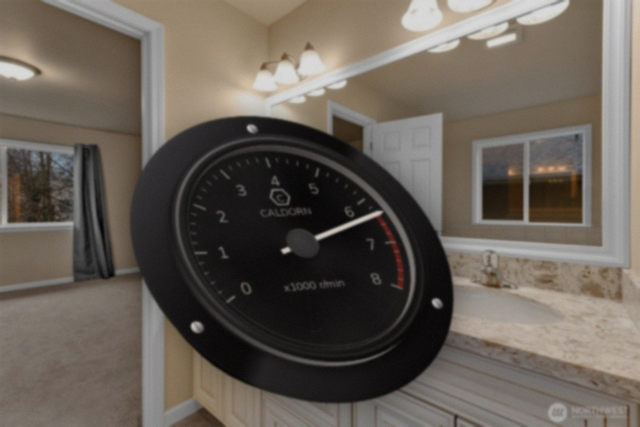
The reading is 6400 rpm
